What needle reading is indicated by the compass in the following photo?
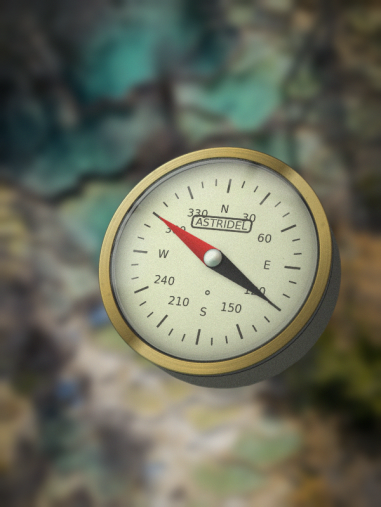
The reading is 300 °
